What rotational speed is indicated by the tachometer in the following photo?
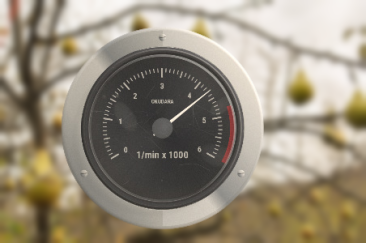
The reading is 4300 rpm
